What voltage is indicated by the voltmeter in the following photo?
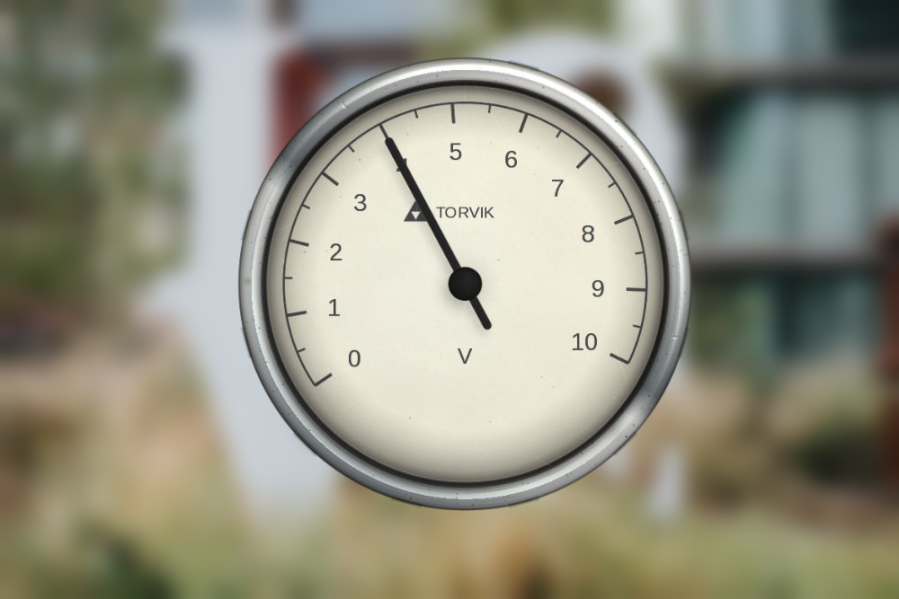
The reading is 4 V
